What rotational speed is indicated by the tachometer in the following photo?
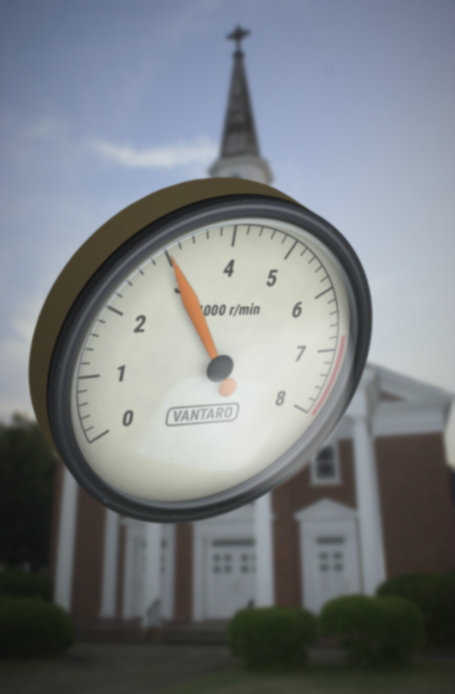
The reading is 3000 rpm
